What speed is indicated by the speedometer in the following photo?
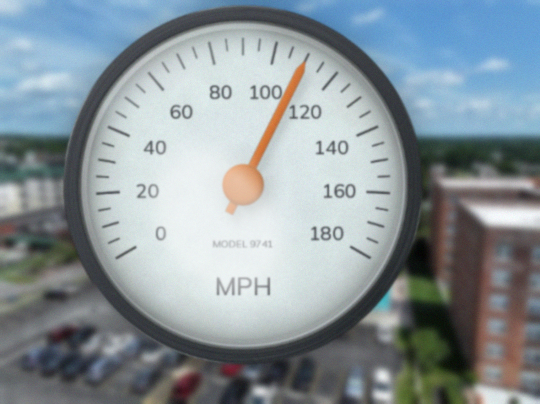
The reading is 110 mph
